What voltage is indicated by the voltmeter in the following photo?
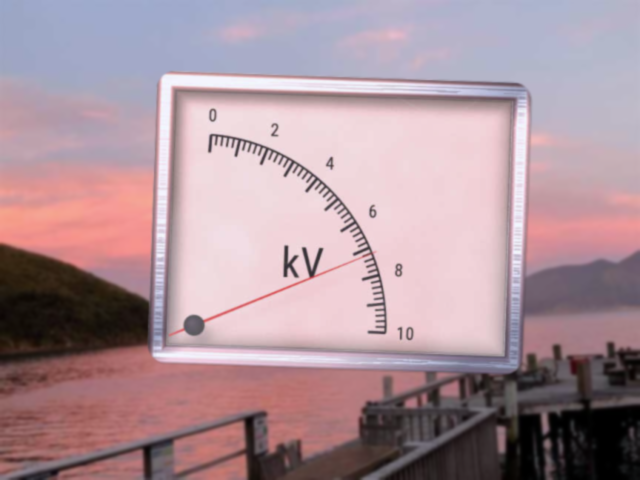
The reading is 7.2 kV
